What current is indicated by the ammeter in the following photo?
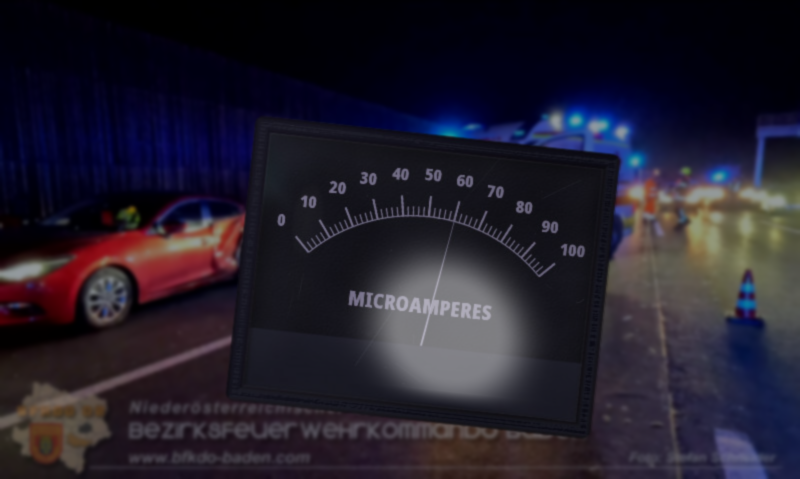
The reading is 60 µA
